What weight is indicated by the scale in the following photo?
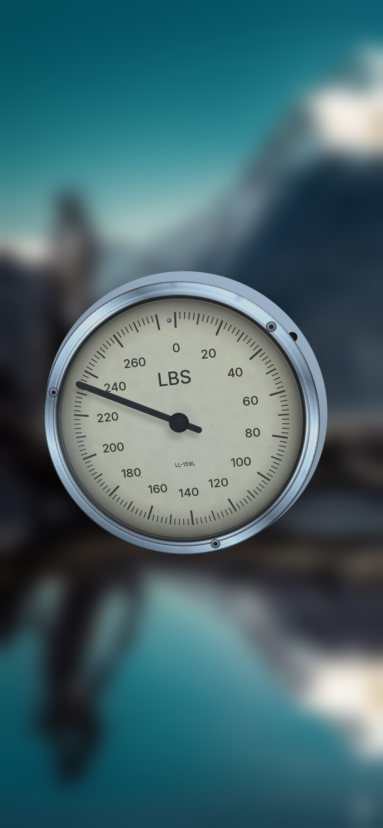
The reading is 234 lb
